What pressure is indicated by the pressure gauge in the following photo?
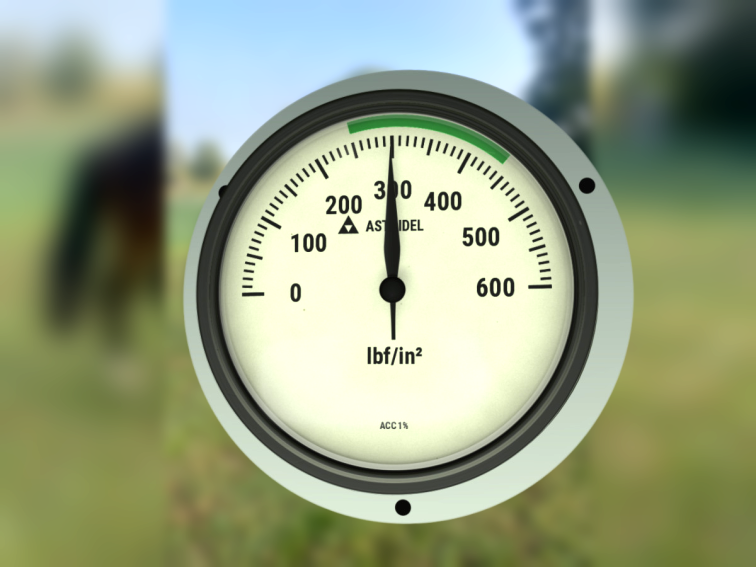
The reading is 300 psi
